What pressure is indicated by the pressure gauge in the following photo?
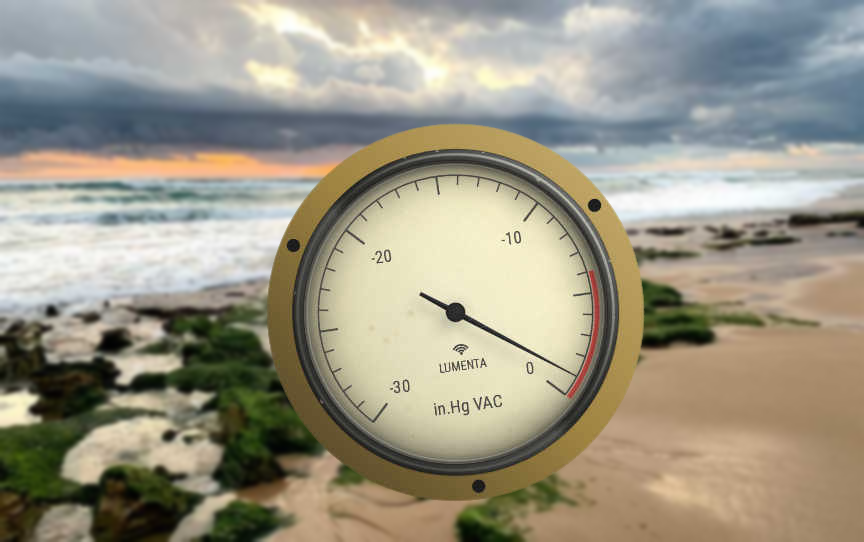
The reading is -1 inHg
